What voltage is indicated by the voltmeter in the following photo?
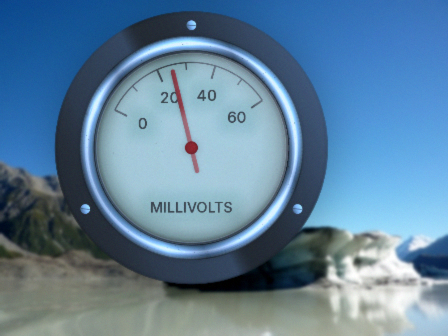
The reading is 25 mV
